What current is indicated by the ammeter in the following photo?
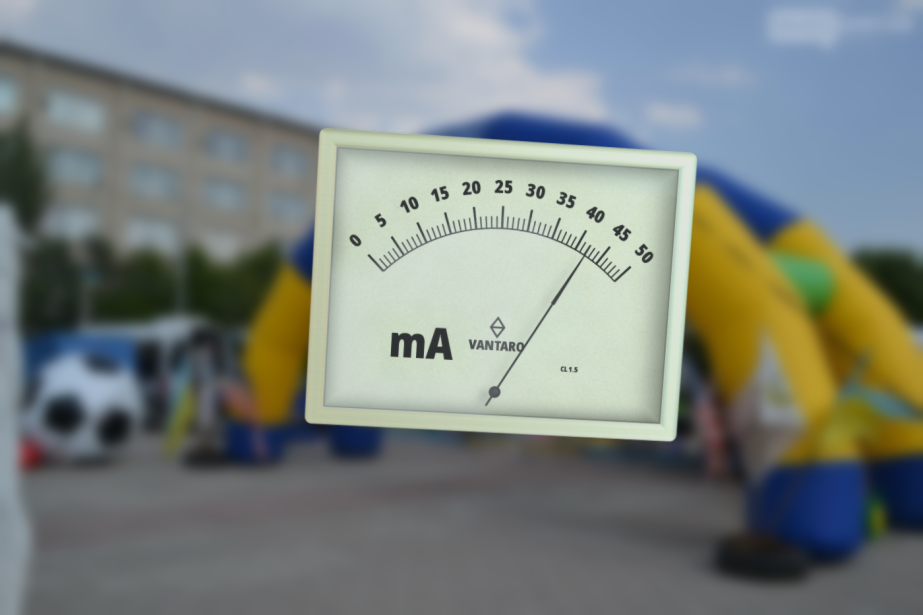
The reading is 42 mA
